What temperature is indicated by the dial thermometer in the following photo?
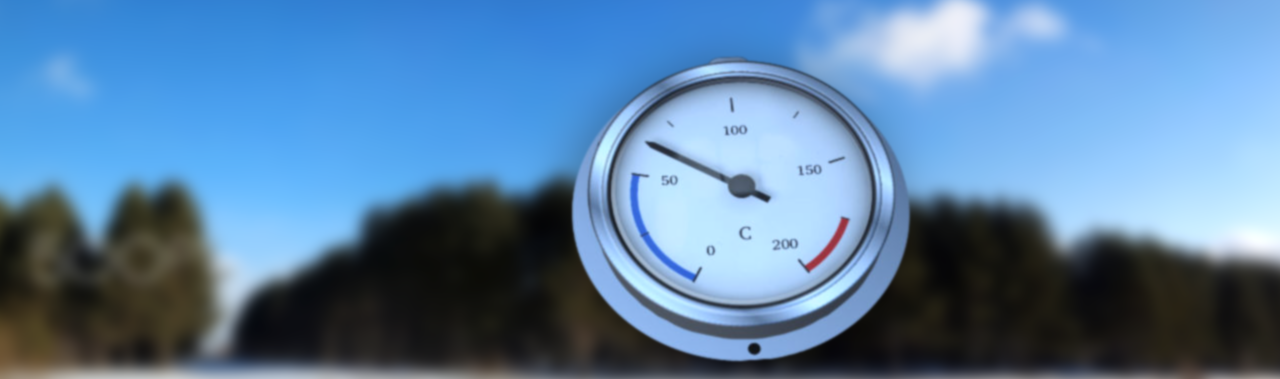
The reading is 62.5 °C
